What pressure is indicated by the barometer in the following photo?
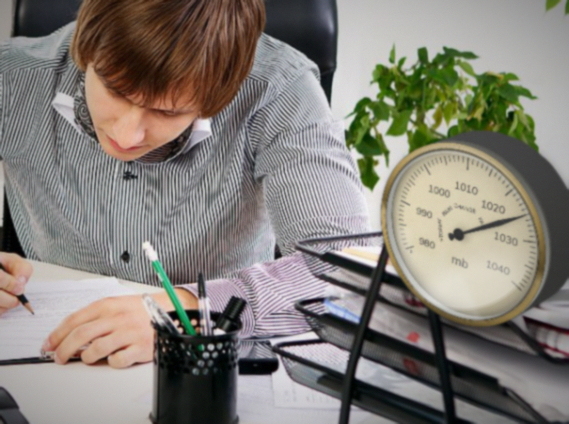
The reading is 1025 mbar
